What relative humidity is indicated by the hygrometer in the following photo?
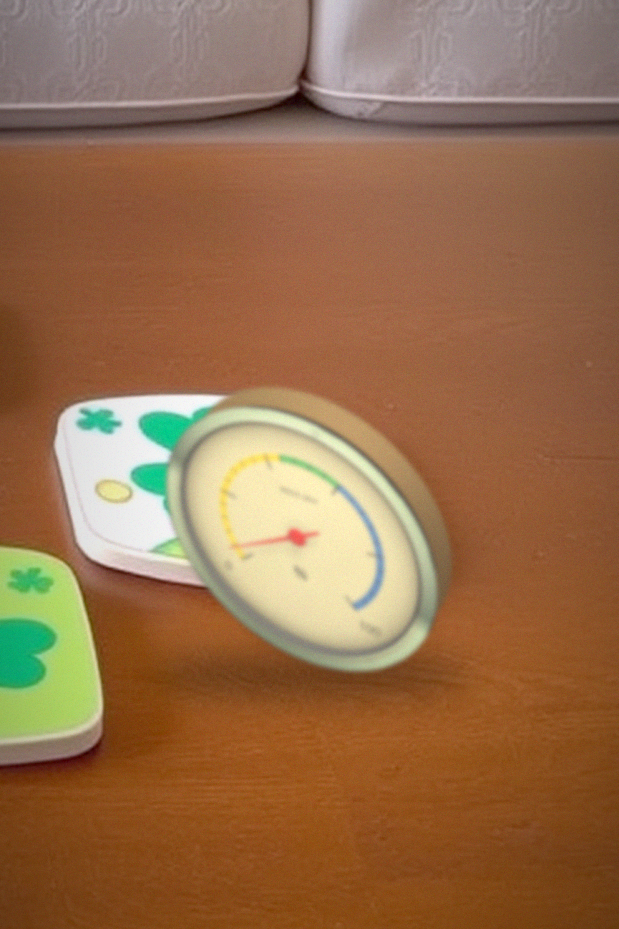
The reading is 4 %
